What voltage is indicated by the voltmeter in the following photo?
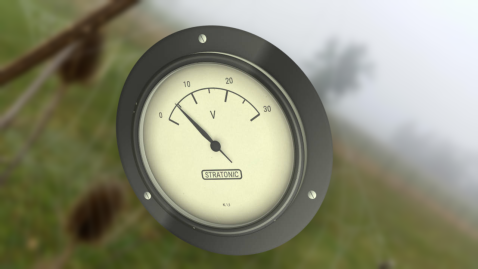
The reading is 5 V
